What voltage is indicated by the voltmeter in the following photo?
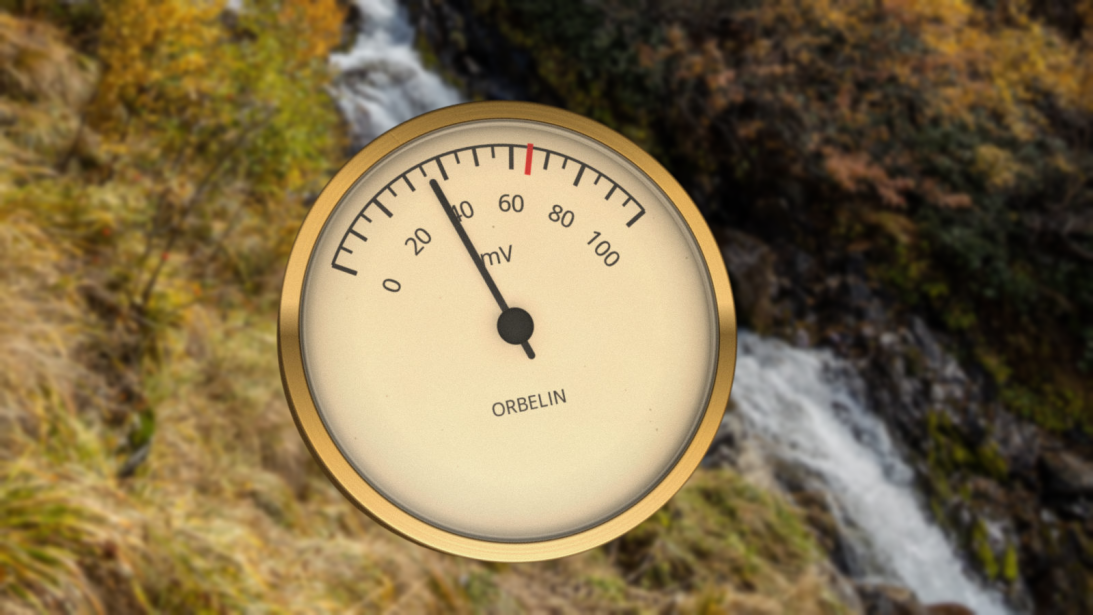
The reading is 35 mV
